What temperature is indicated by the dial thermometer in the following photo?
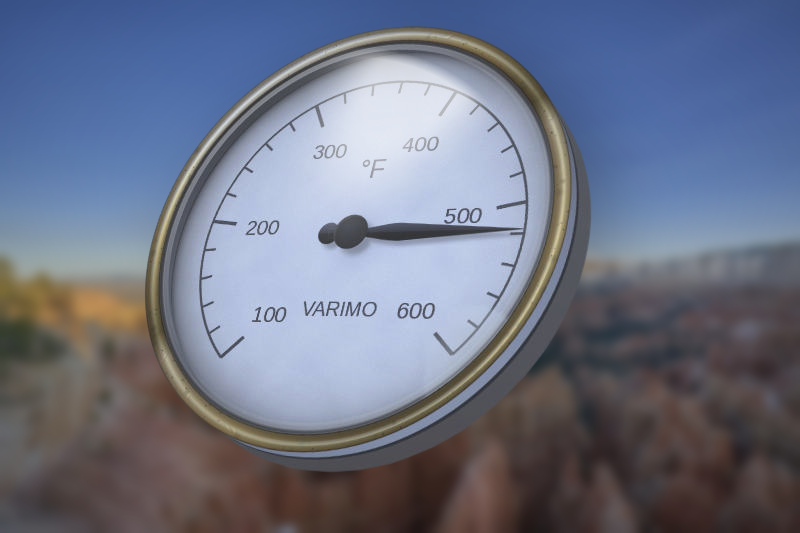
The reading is 520 °F
